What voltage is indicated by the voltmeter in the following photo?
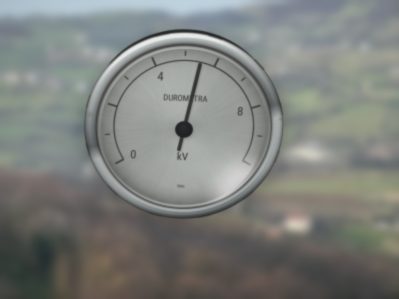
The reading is 5.5 kV
